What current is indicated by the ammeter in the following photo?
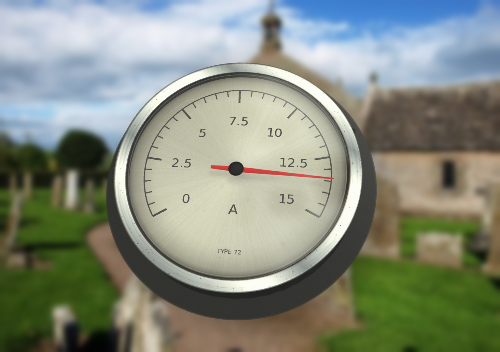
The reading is 13.5 A
